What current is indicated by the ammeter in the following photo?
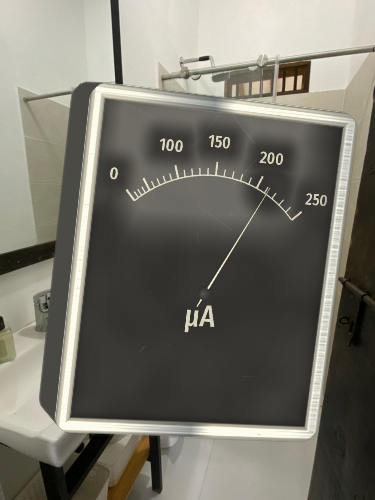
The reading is 210 µA
